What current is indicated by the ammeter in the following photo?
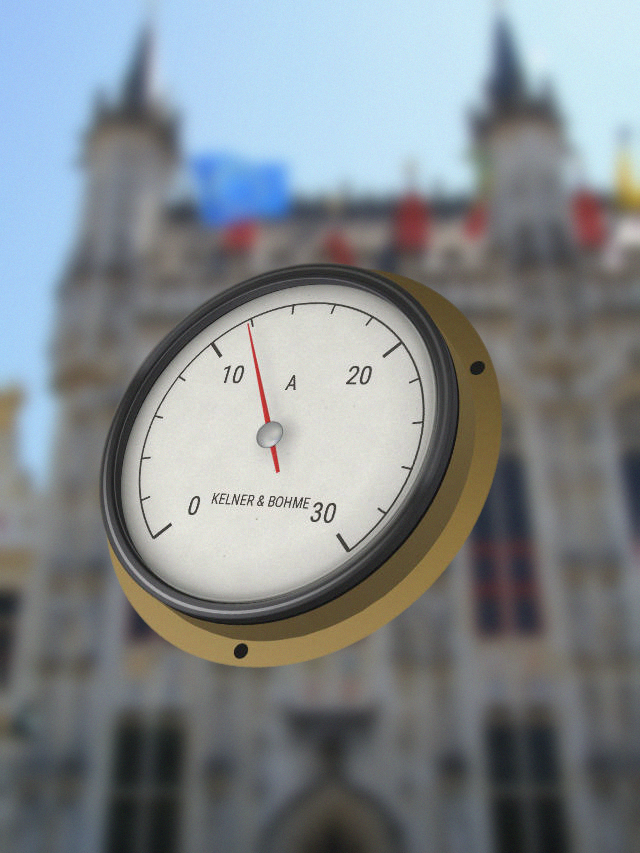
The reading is 12 A
